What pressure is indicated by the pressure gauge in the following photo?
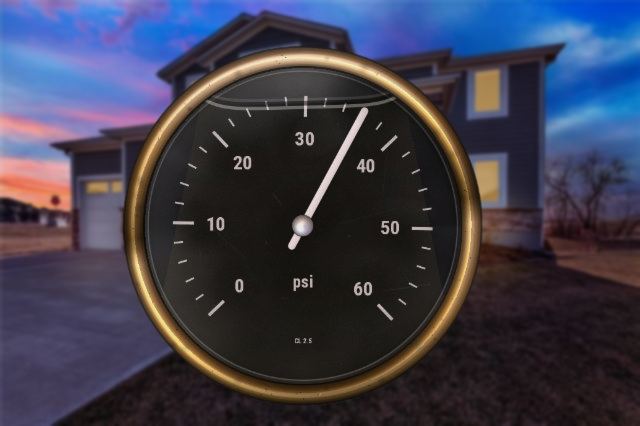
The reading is 36 psi
